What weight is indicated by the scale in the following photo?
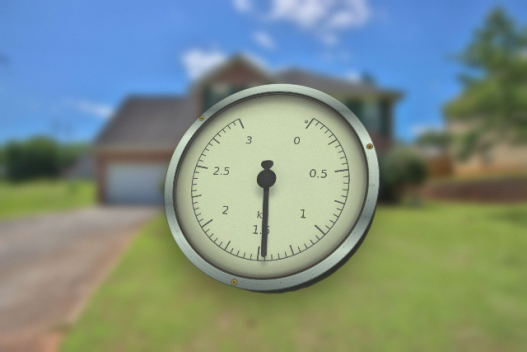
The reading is 1.45 kg
